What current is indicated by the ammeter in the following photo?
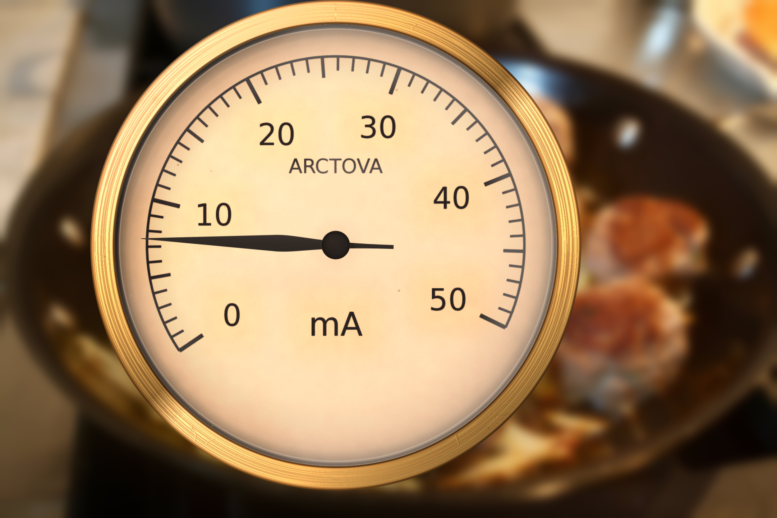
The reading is 7.5 mA
